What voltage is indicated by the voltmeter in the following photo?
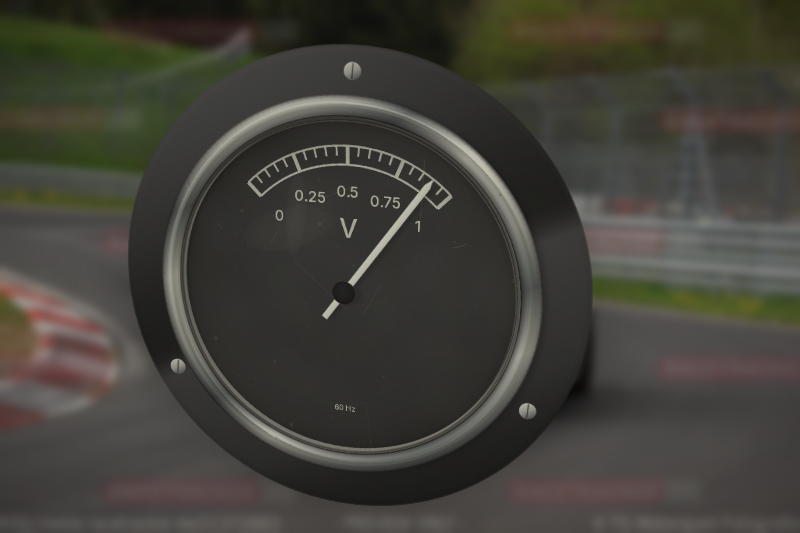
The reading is 0.9 V
